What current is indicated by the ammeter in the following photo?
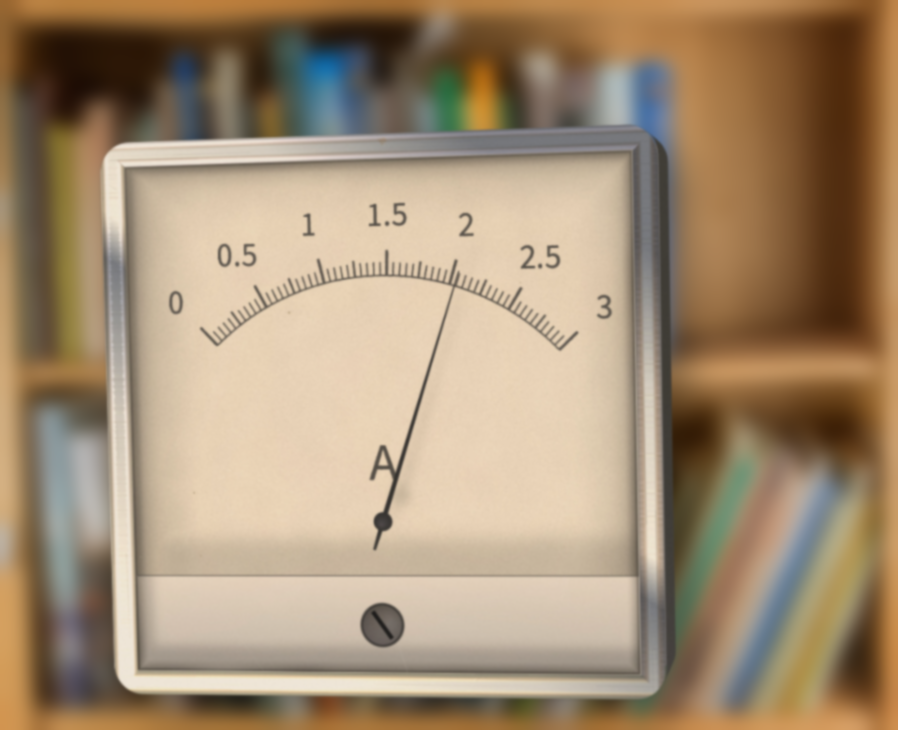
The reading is 2.05 A
